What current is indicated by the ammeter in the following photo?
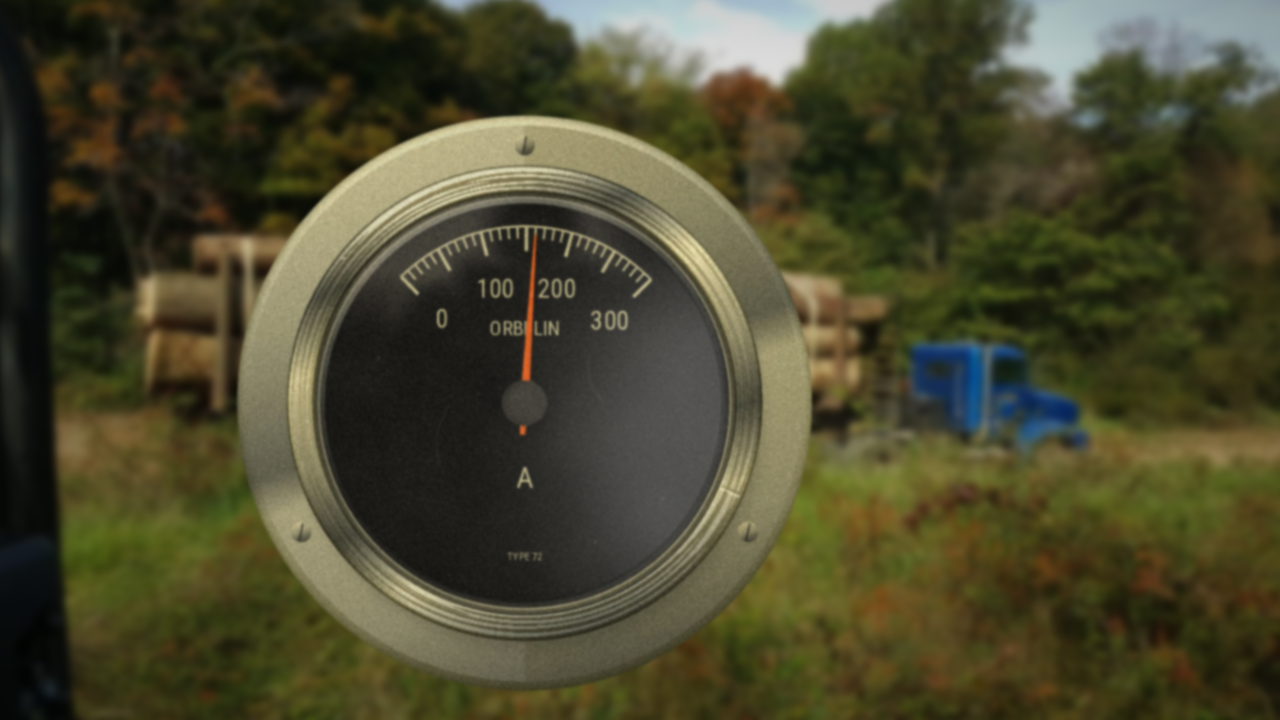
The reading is 160 A
